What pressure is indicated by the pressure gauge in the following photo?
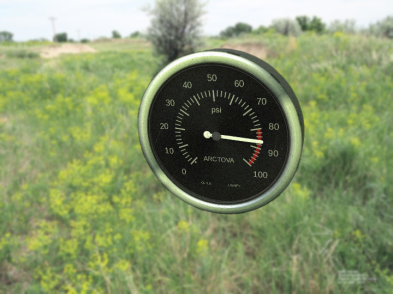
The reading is 86 psi
